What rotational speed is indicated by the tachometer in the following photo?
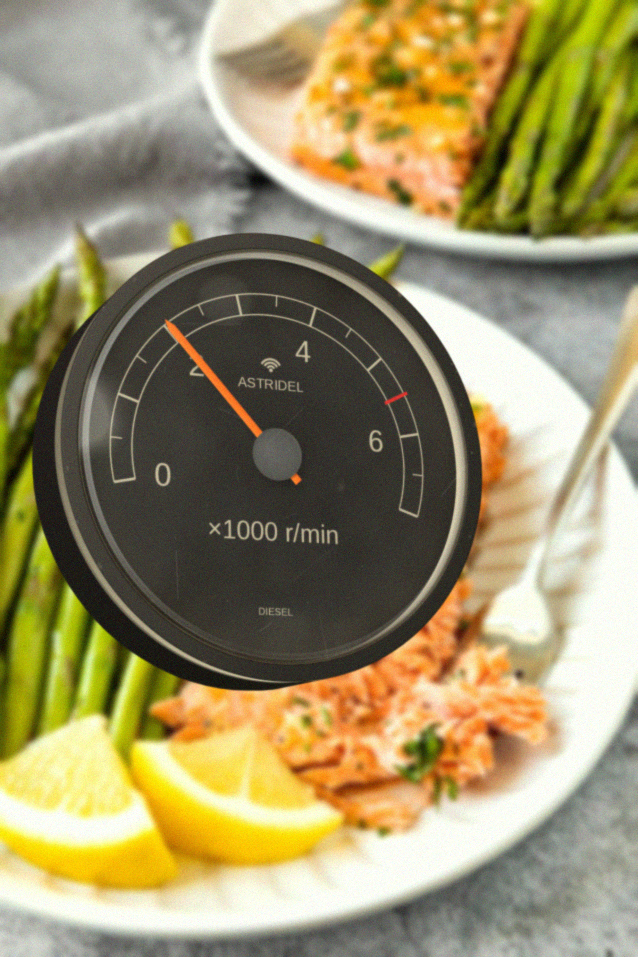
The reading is 2000 rpm
